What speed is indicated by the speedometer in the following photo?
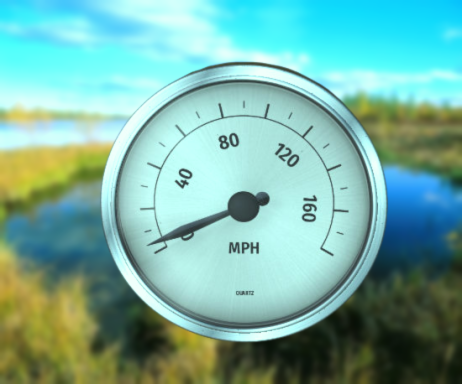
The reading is 5 mph
